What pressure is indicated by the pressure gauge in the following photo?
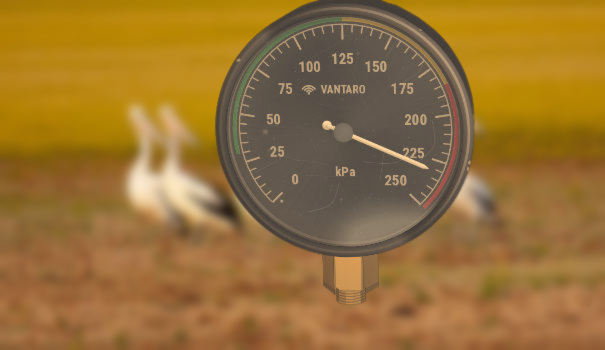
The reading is 230 kPa
